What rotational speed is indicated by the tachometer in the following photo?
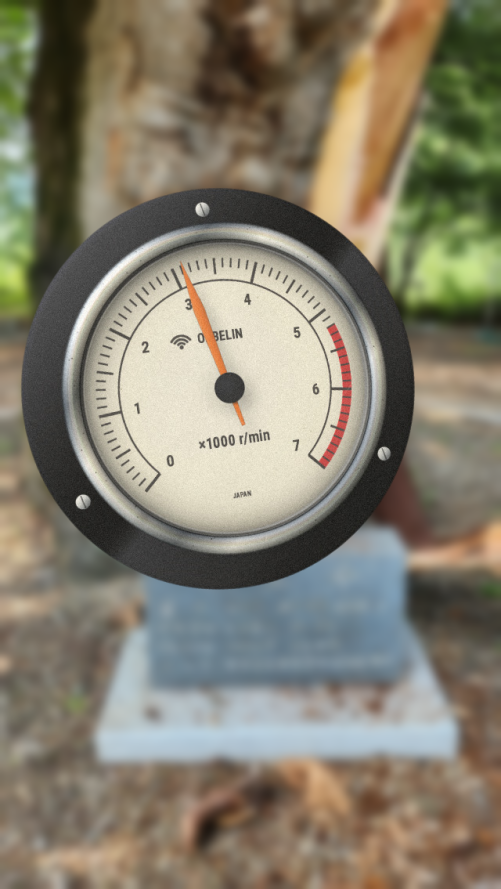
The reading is 3100 rpm
